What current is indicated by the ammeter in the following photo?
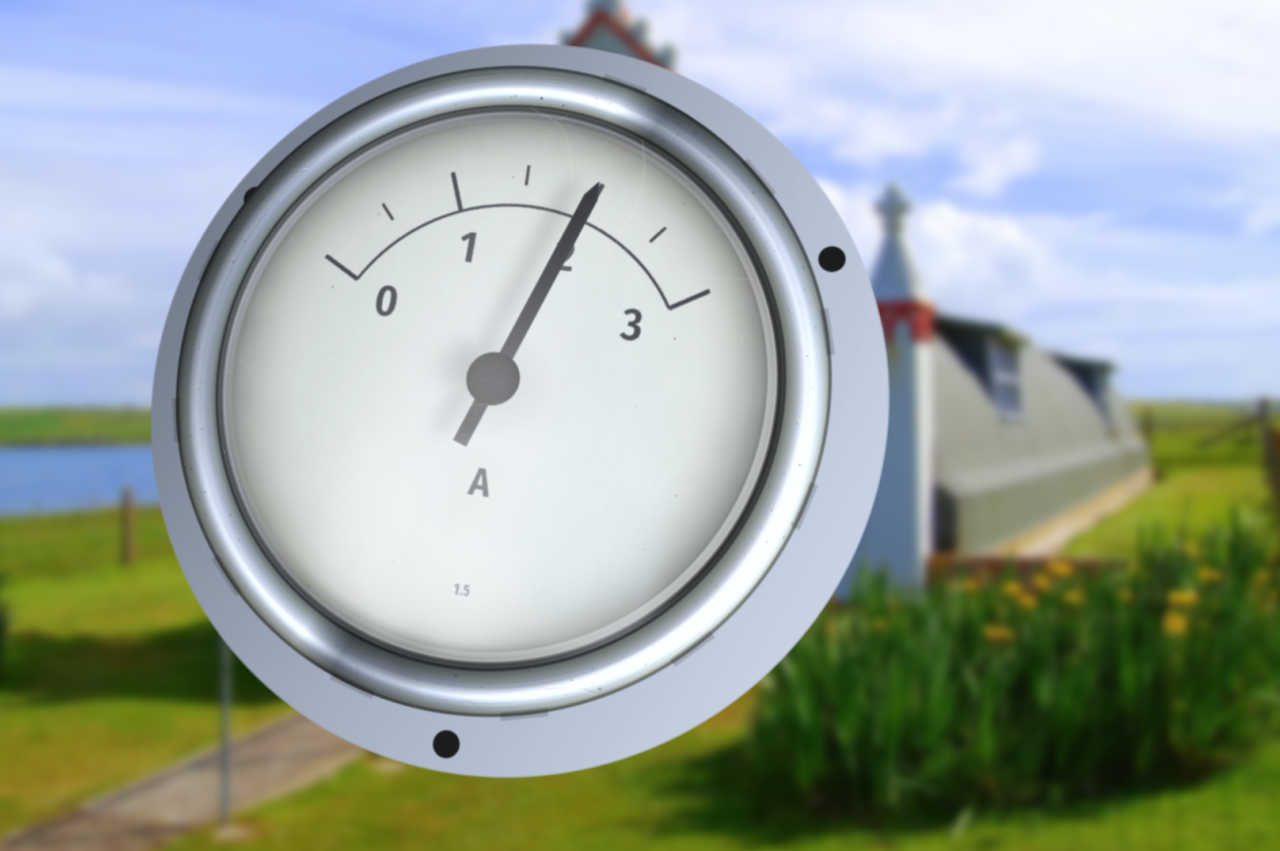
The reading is 2 A
